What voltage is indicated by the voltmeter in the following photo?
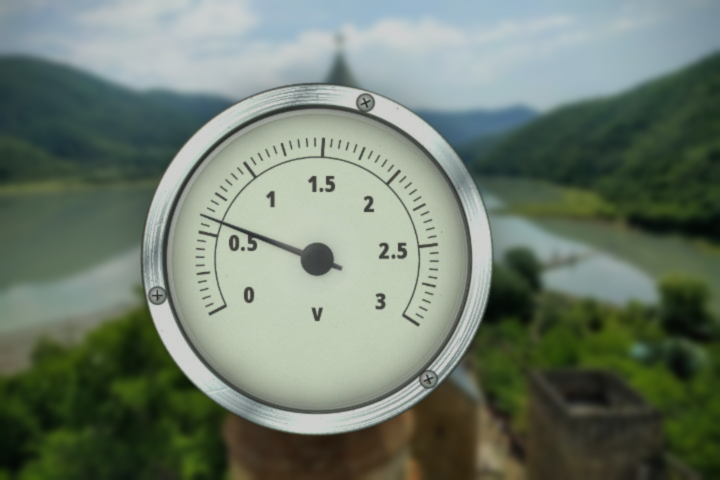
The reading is 0.6 V
